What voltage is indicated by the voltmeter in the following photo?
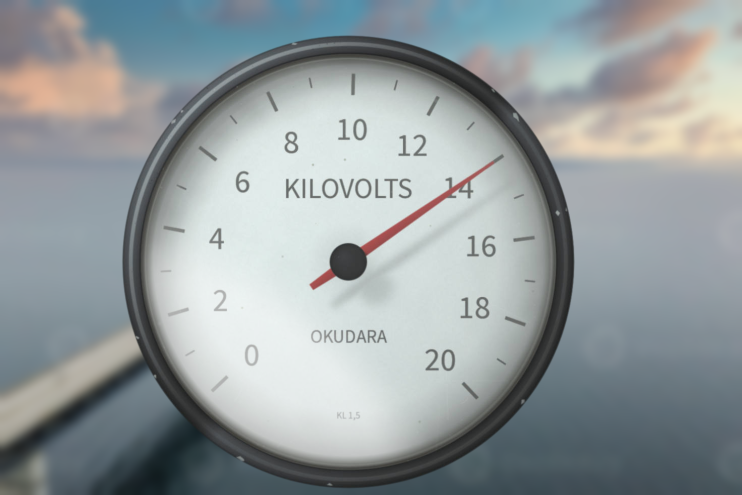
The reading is 14 kV
